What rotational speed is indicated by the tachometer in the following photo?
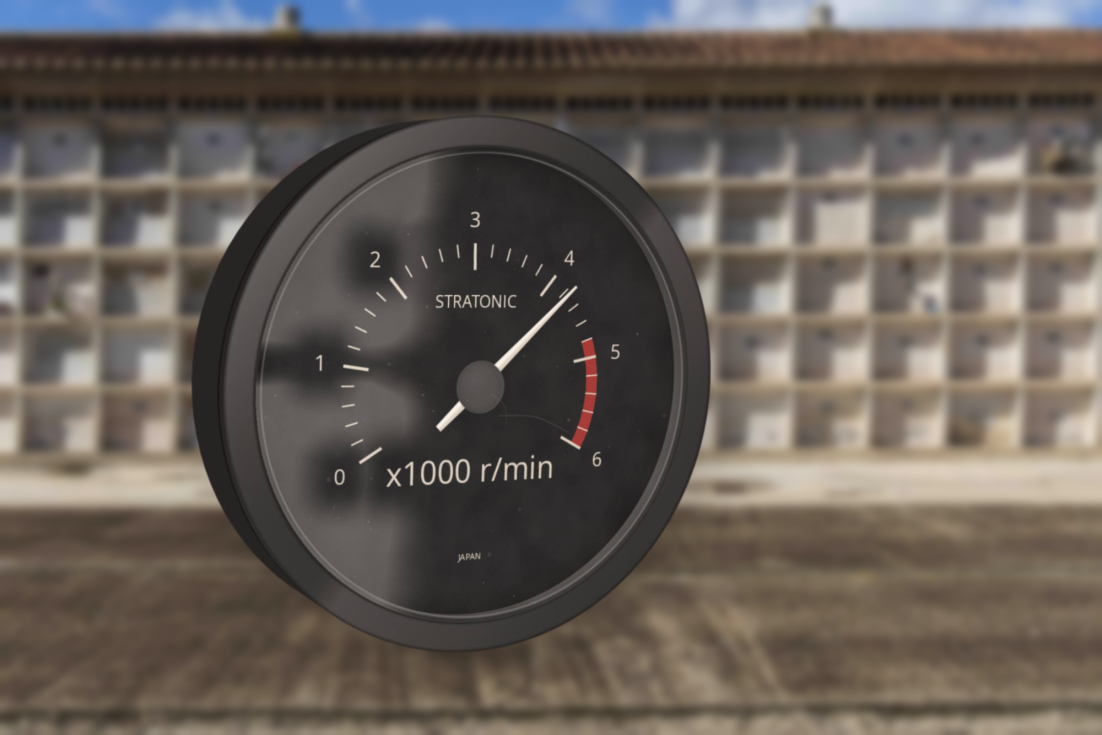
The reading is 4200 rpm
